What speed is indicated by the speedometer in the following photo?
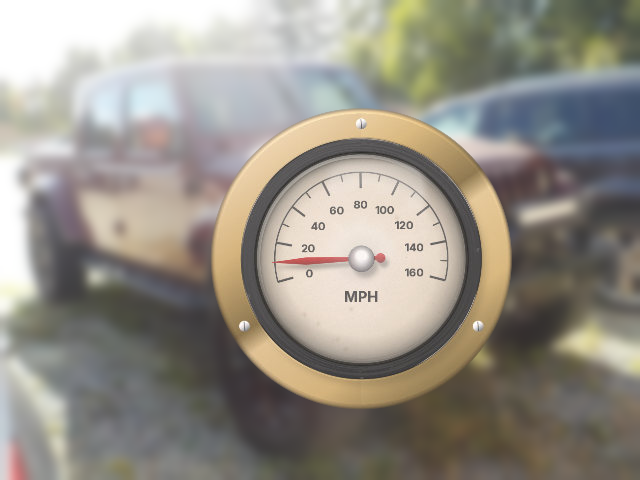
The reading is 10 mph
